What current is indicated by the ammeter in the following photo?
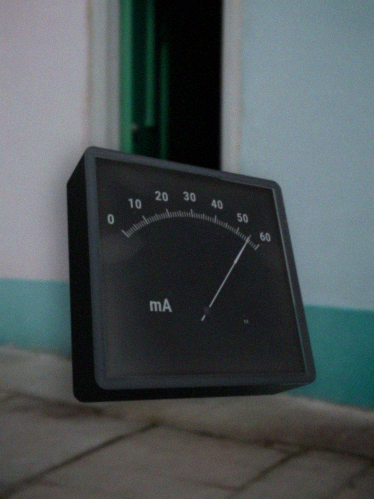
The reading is 55 mA
